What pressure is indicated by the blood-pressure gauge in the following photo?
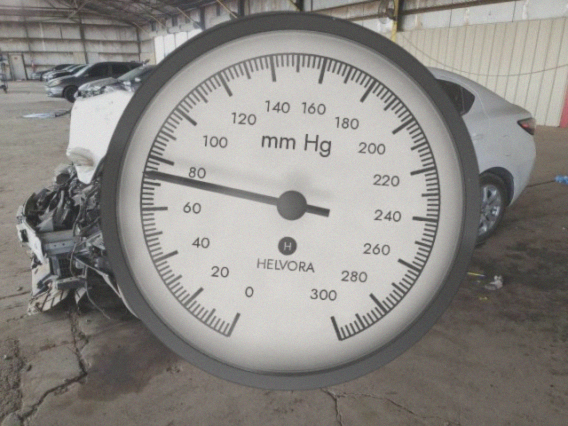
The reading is 74 mmHg
